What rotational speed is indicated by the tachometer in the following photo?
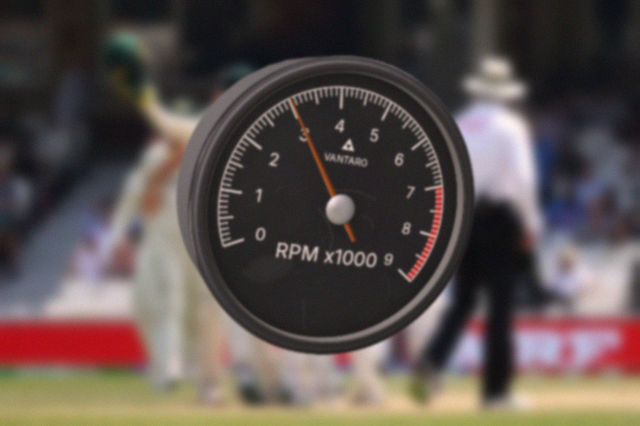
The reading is 3000 rpm
